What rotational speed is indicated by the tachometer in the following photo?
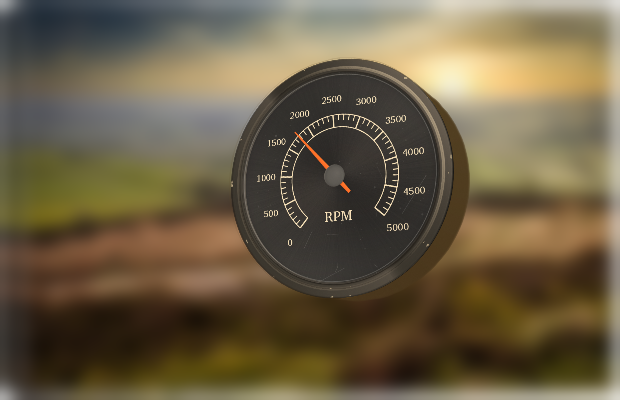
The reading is 1800 rpm
